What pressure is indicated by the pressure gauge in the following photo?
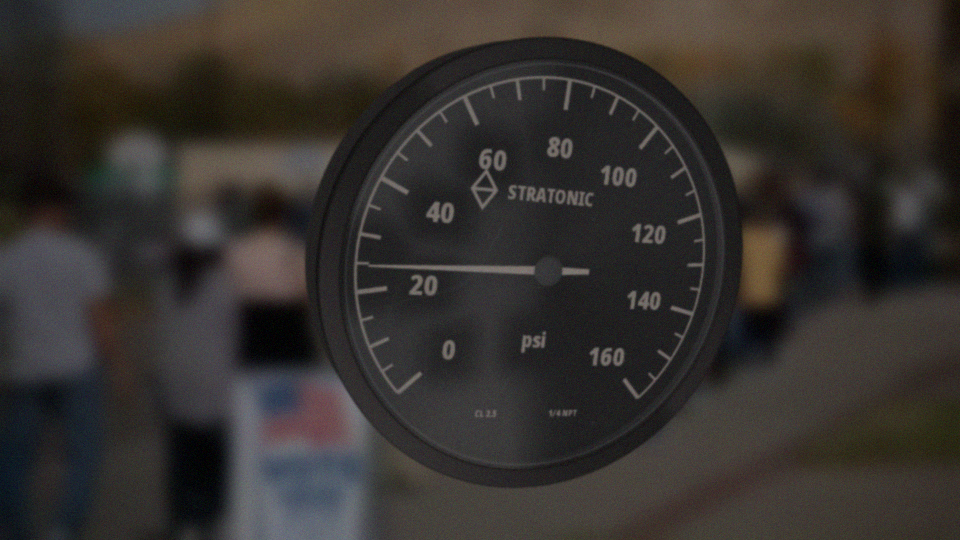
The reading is 25 psi
